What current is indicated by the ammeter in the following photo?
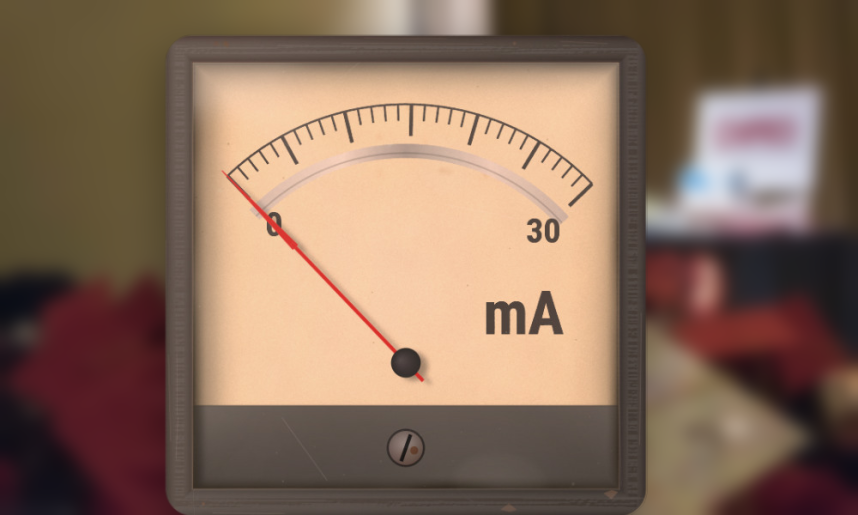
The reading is 0 mA
